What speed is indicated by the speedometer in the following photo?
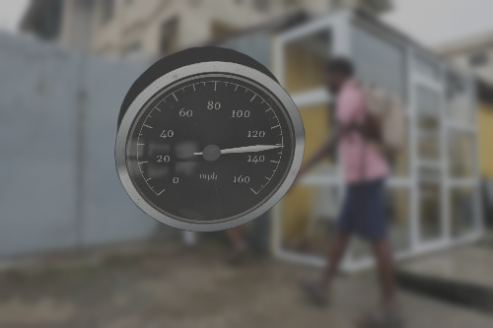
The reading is 130 mph
